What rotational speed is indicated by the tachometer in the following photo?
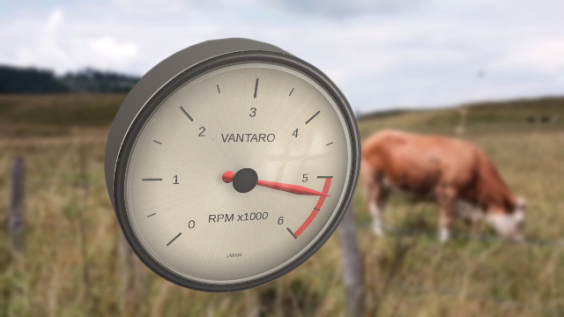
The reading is 5250 rpm
